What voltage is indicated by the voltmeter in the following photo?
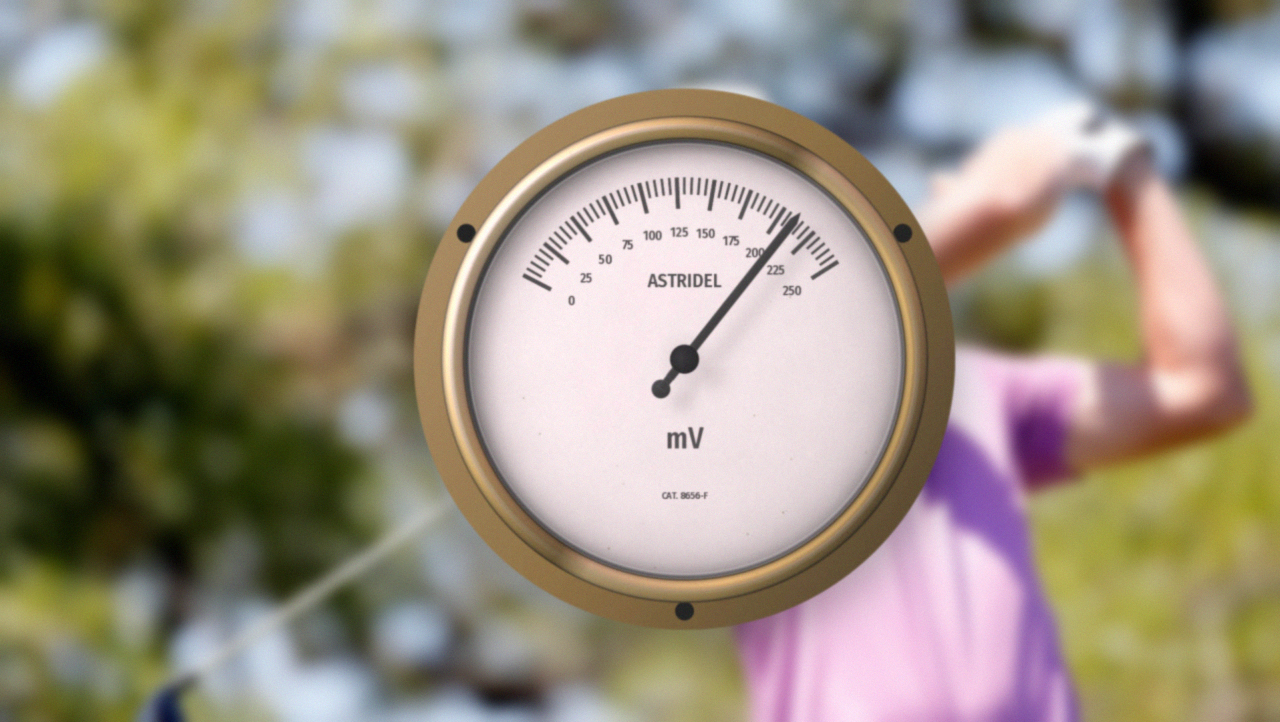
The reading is 210 mV
